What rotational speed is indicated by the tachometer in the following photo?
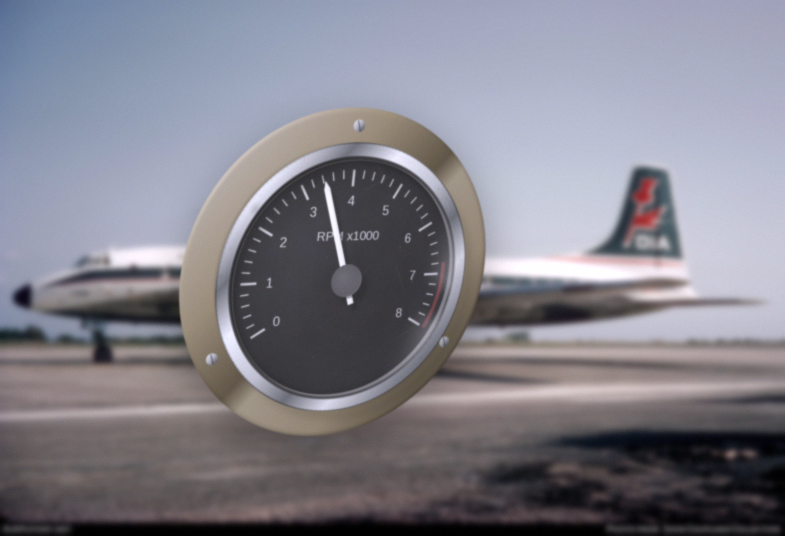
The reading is 3400 rpm
